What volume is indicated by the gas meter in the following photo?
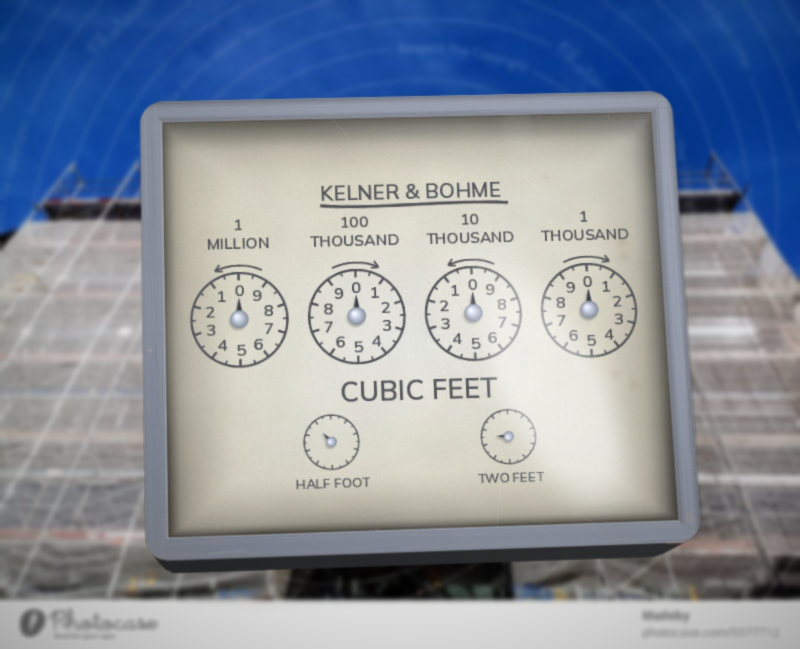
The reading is 0 ft³
